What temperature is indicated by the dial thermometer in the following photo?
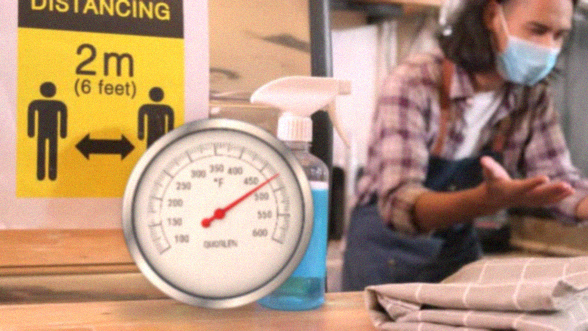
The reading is 475 °F
